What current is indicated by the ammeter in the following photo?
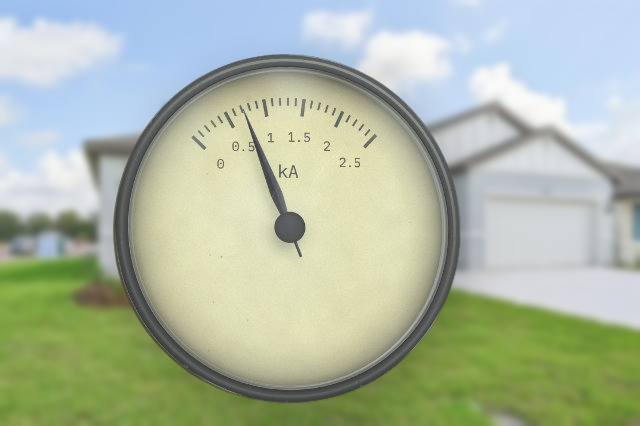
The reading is 0.7 kA
